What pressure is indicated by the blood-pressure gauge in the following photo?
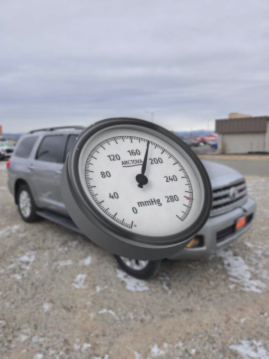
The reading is 180 mmHg
